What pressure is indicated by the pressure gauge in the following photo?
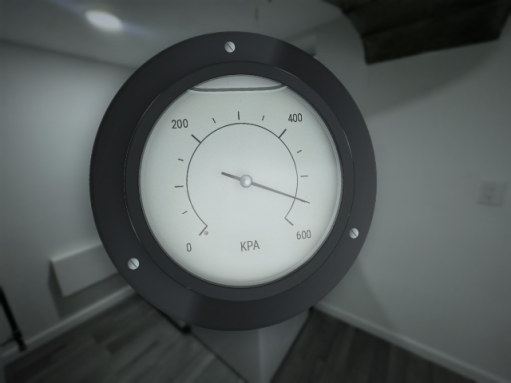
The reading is 550 kPa
